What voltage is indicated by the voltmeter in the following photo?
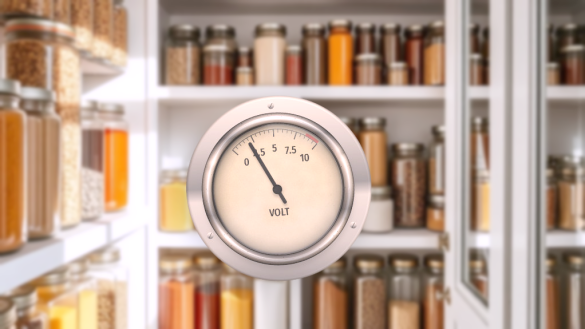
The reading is 2 V
